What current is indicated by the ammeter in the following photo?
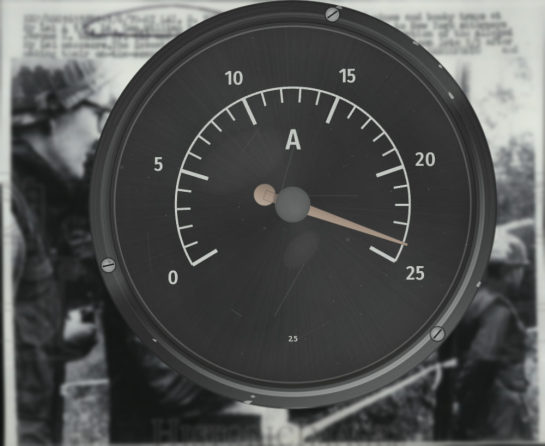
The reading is 24 A
